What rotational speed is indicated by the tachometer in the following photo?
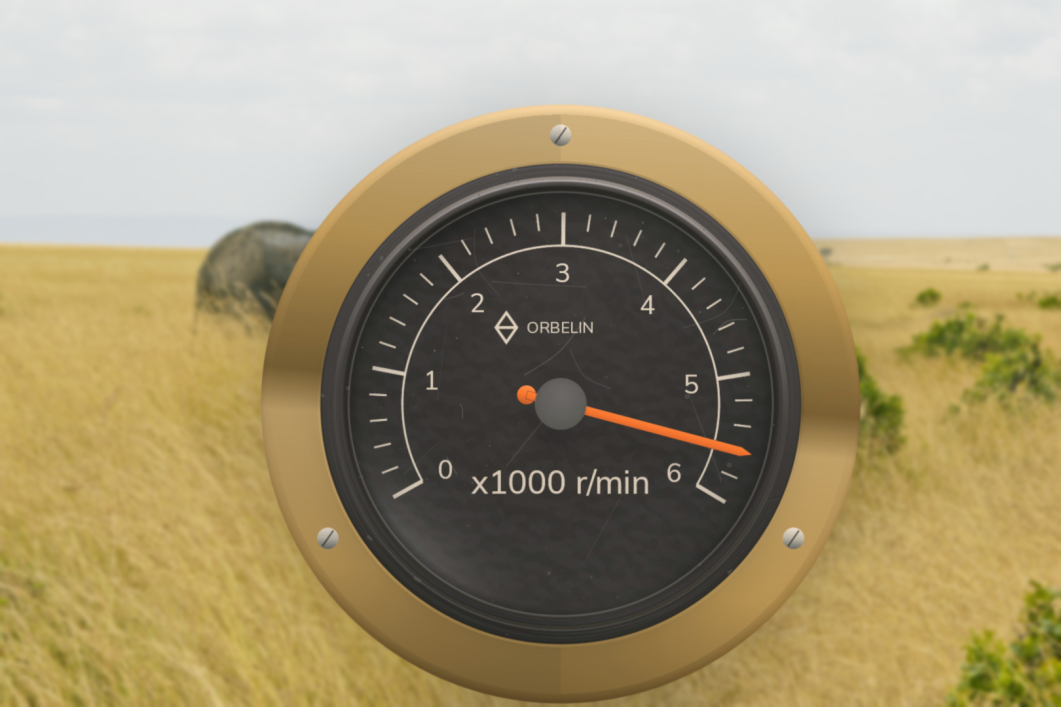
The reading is 5600 rpm
